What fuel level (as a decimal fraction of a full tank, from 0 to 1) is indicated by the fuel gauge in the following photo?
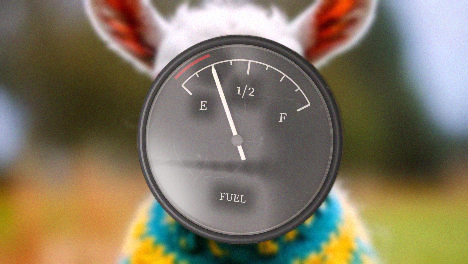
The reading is 0.25
